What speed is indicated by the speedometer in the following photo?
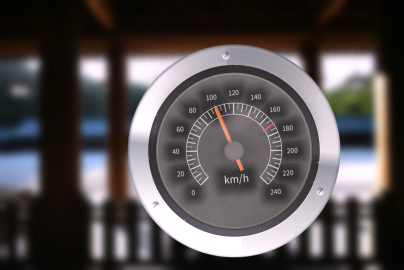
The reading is 100 km/h
